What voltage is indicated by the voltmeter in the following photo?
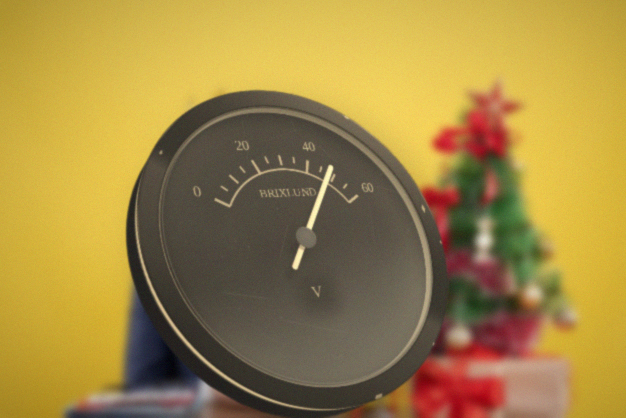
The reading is 47.5 V
